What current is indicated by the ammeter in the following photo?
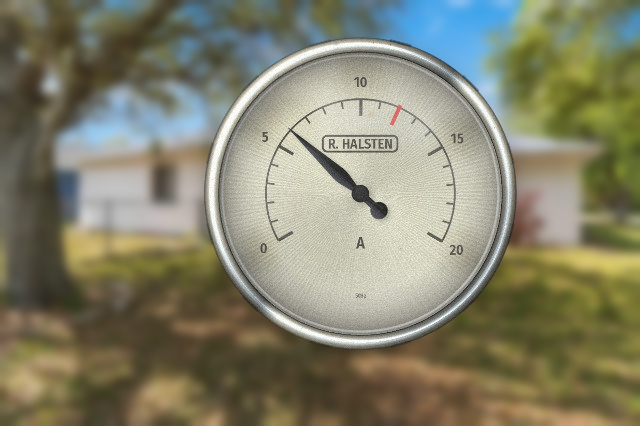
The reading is 6 A
